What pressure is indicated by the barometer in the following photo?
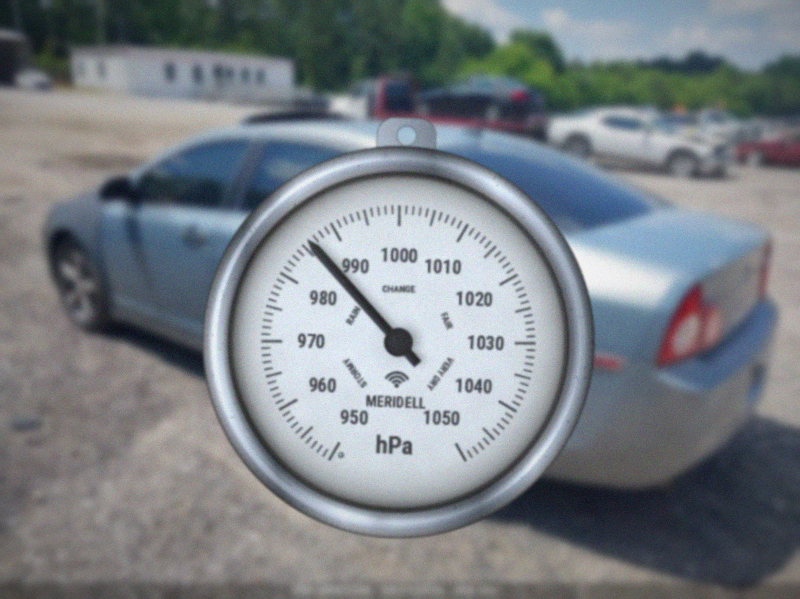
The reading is 986 hPa
